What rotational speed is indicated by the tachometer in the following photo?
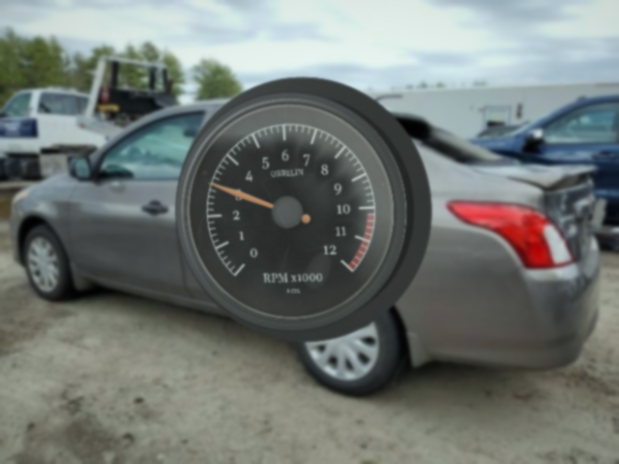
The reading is 3000 rpm
